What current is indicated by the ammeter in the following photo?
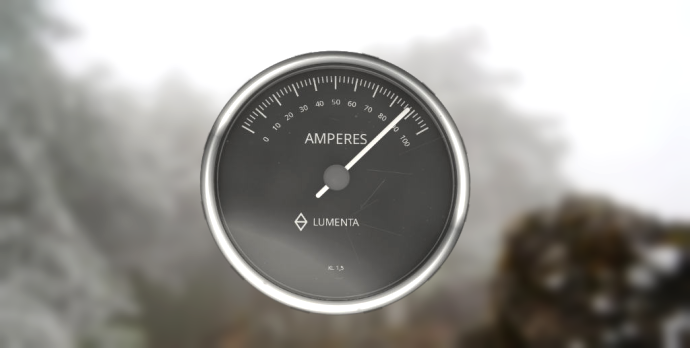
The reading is 88 A
